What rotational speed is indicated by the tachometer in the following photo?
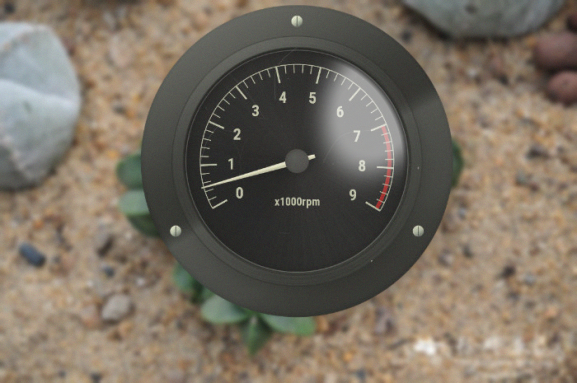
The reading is 500 rpm
